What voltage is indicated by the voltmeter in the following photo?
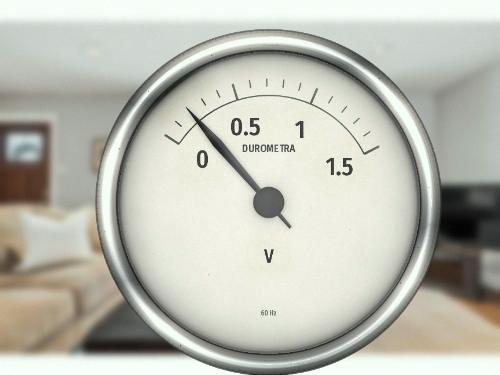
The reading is 0.2 V
